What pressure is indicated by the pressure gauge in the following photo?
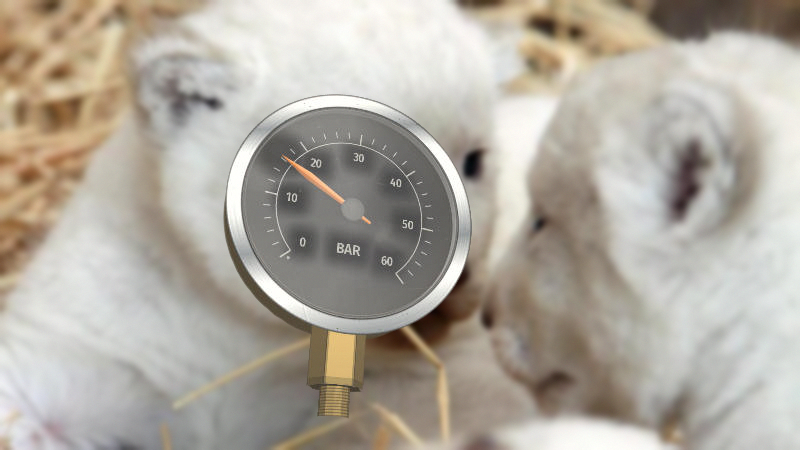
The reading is 16 bar
